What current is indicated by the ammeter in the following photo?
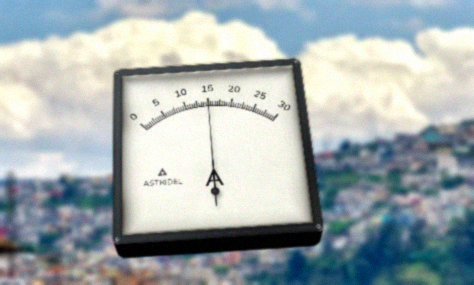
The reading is 15 A
